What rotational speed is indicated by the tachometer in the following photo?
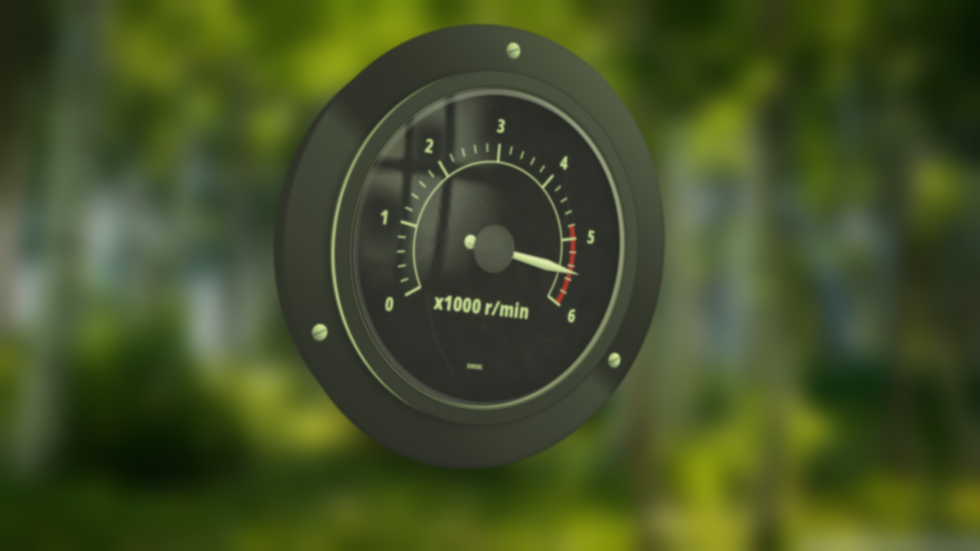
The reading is 5500 rpm
